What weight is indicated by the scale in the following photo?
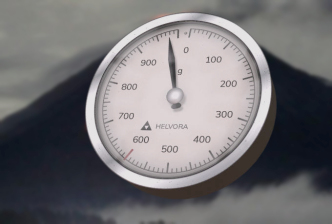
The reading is 980 g
